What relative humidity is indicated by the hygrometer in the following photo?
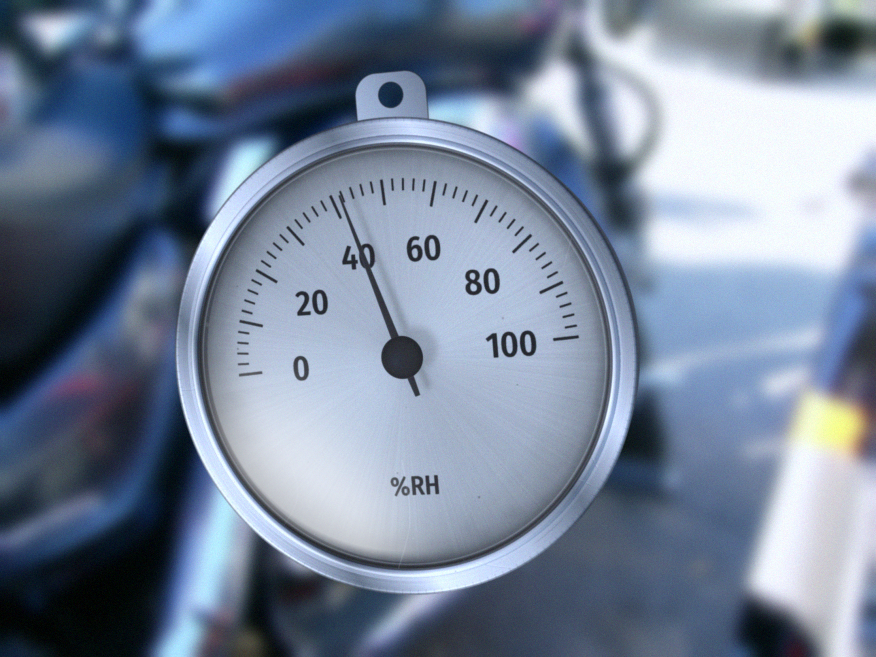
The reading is 42 %
